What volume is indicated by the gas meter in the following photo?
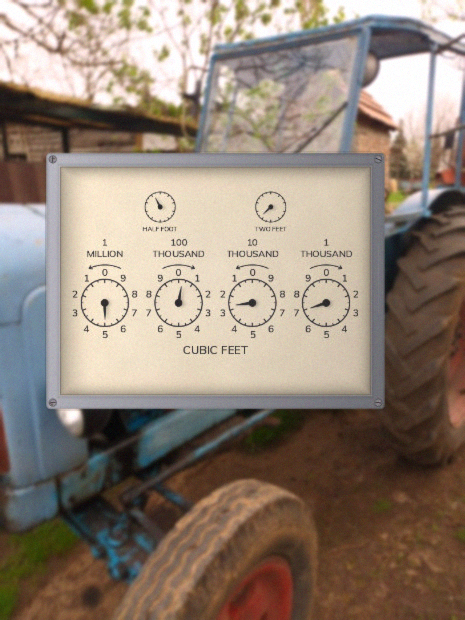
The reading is 502700 ft³
